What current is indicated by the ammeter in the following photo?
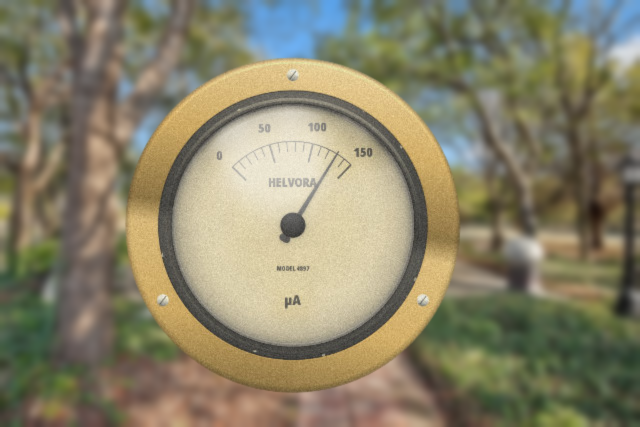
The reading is 130 µA
